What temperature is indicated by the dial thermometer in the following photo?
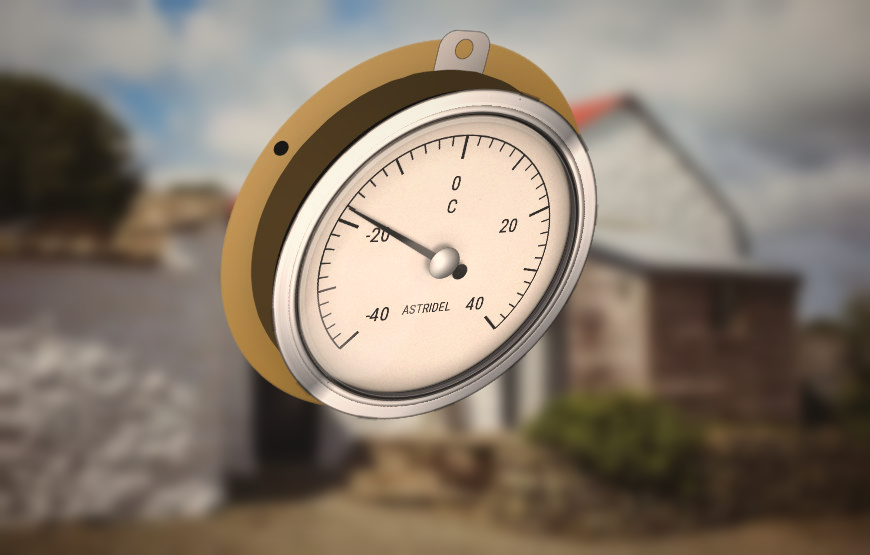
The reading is -18 °C
